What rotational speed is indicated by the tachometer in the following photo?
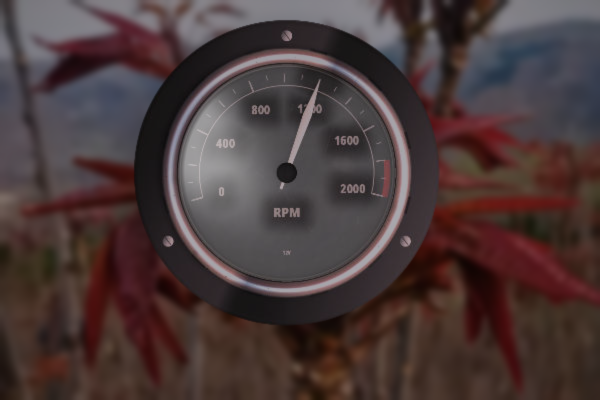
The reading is 1200 rpm
